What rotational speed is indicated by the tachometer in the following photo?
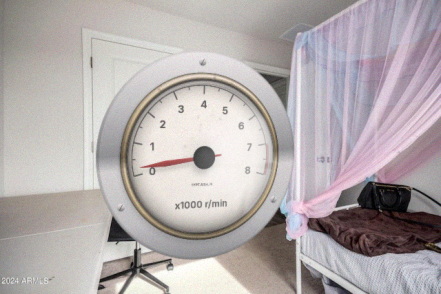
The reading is 250 rpm
